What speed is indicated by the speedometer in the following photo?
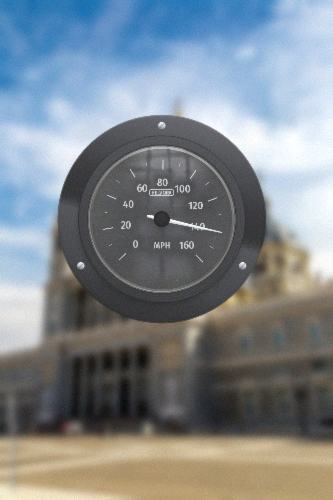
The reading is 140 mph
